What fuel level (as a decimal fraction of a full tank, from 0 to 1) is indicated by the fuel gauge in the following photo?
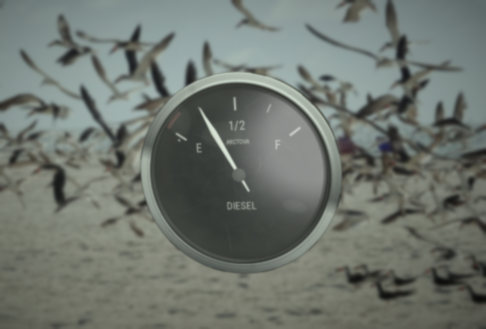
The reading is 0.25
